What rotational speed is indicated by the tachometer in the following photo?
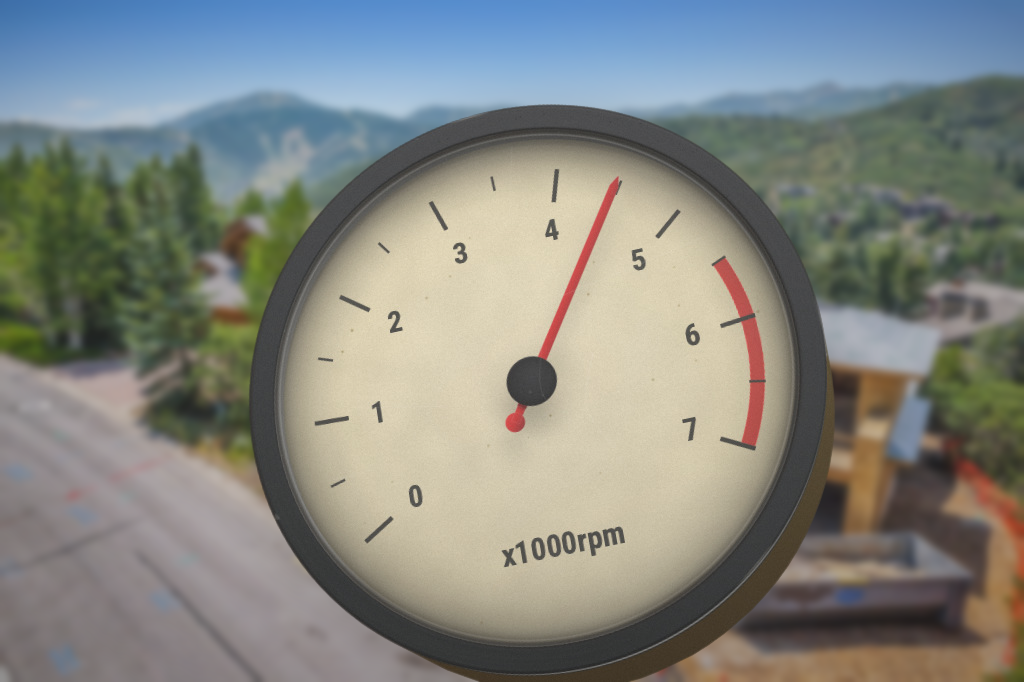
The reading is 4500 rpm
